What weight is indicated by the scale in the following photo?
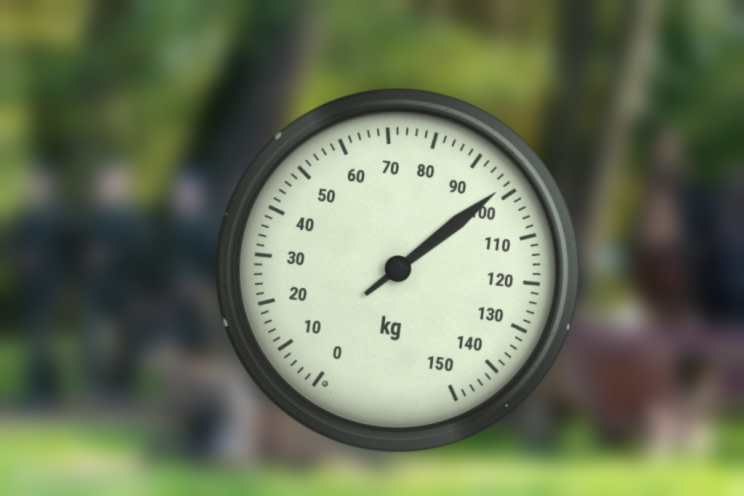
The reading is 98 kg
